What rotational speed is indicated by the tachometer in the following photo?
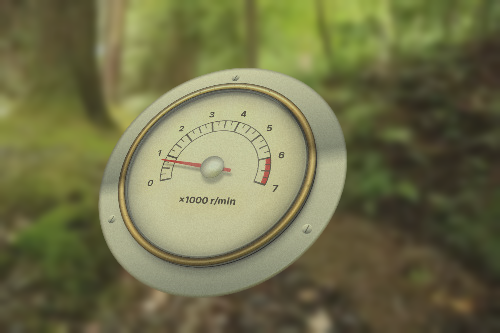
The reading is 750 rpm
